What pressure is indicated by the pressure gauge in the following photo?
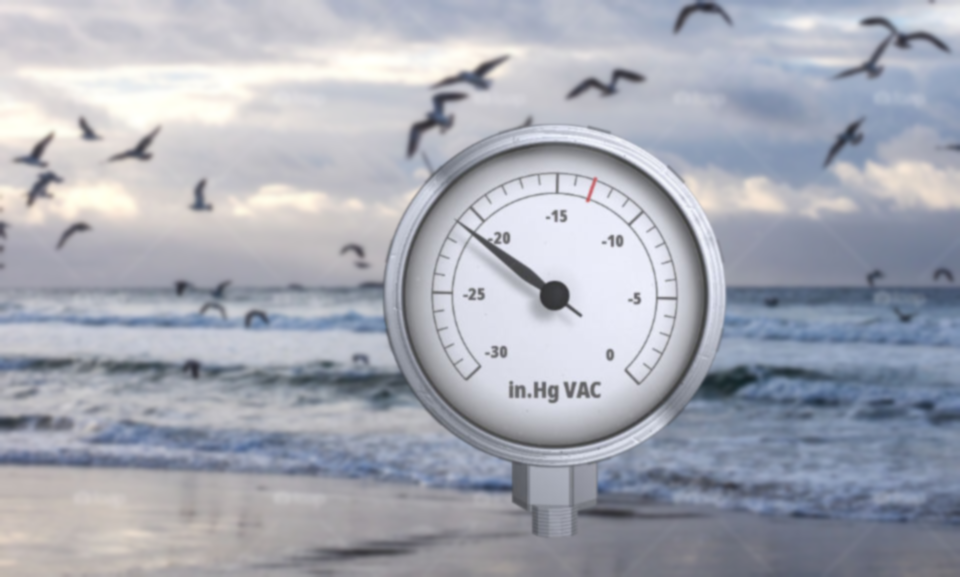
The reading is -21 inHg
